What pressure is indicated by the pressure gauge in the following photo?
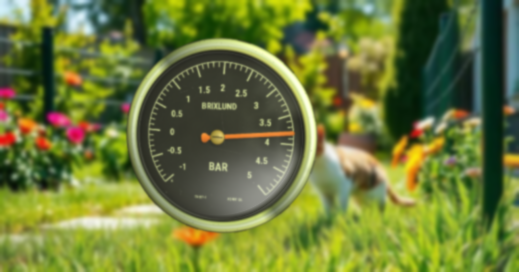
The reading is 3.8 bar
